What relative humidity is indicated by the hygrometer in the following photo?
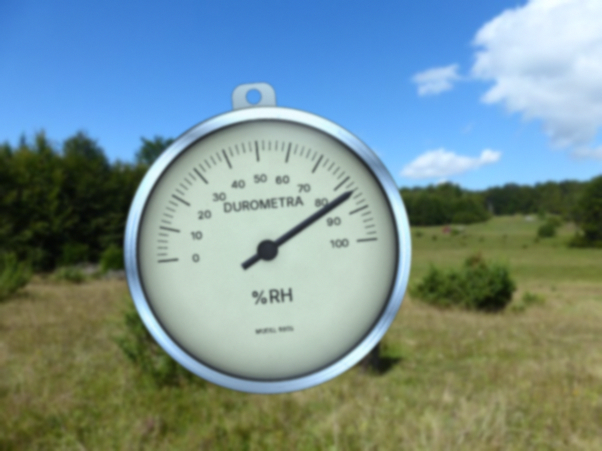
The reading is 84 %
